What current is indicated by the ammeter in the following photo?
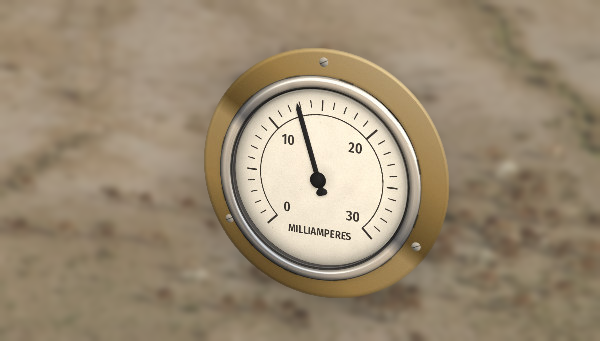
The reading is 13 mA
